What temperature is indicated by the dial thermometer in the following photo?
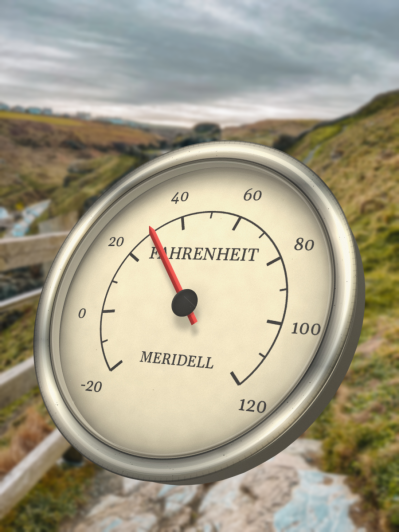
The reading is 30 °F
